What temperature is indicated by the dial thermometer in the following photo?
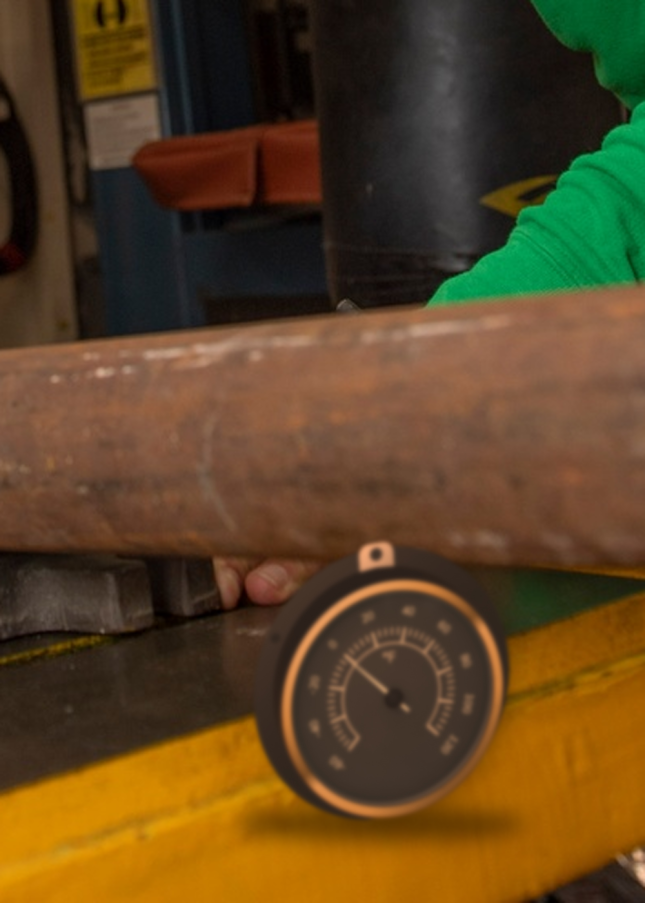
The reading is 0 °F
